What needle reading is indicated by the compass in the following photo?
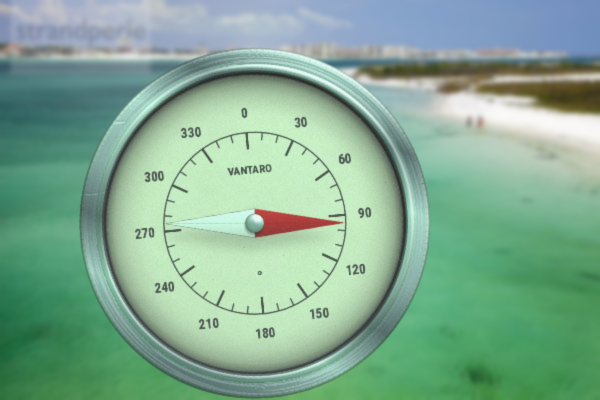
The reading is 95 °
